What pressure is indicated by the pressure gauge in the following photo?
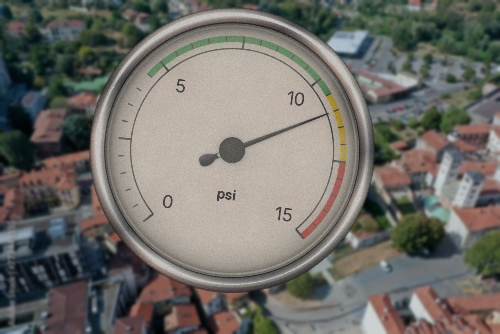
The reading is 11 psi
